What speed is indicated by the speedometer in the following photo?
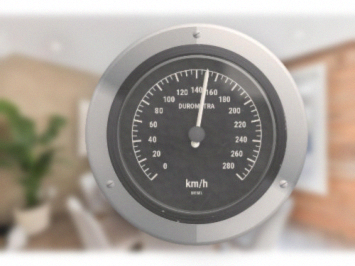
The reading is 150 km/h
